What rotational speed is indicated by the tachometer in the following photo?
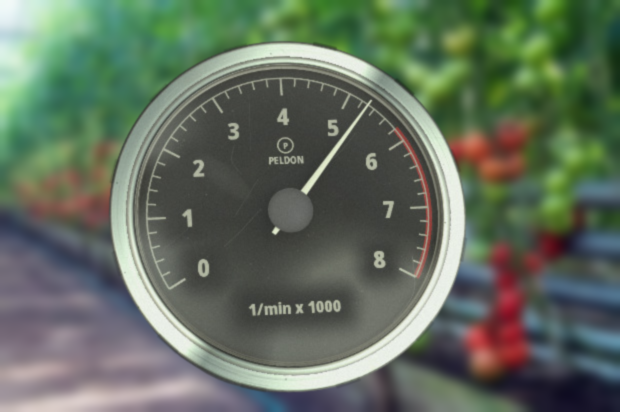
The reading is 5300 rpm
